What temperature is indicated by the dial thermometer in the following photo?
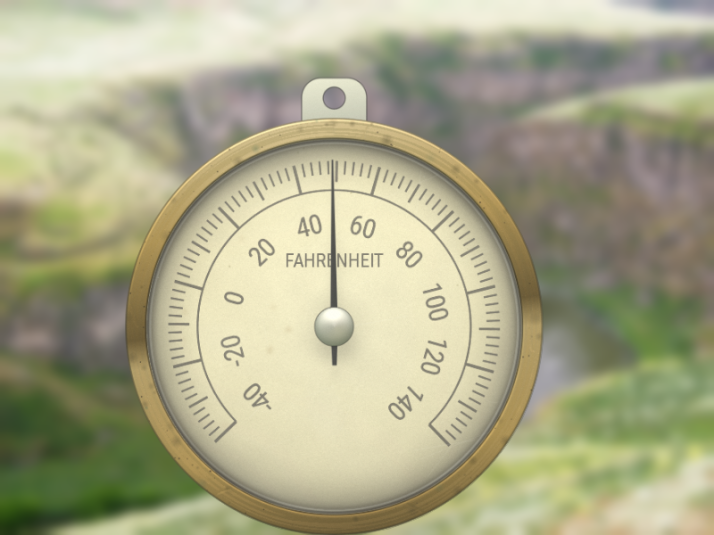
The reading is 49 °F
